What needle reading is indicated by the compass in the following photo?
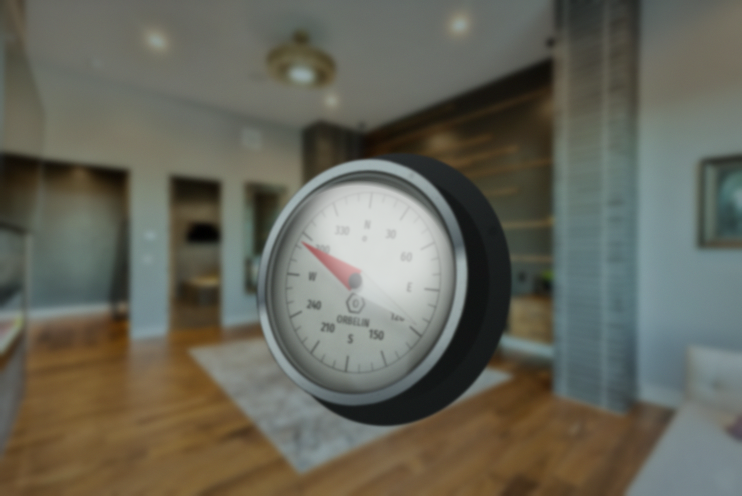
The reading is 295 °
